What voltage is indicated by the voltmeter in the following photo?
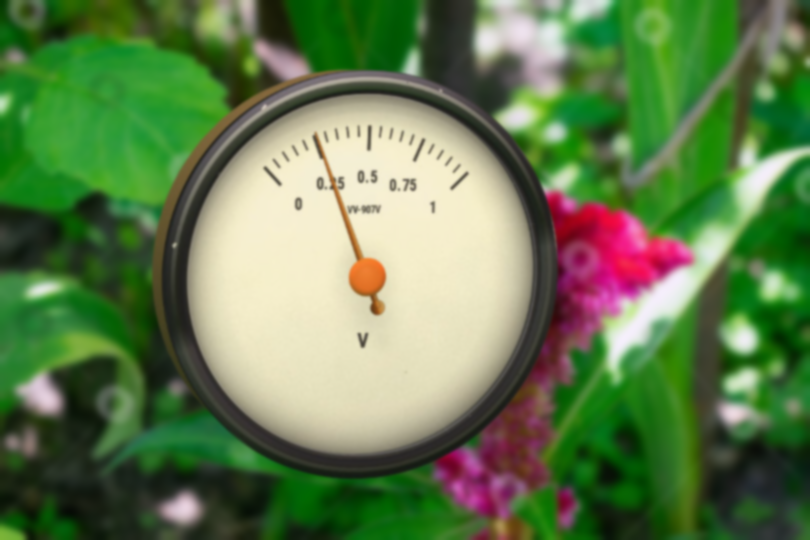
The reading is 0.25 V
